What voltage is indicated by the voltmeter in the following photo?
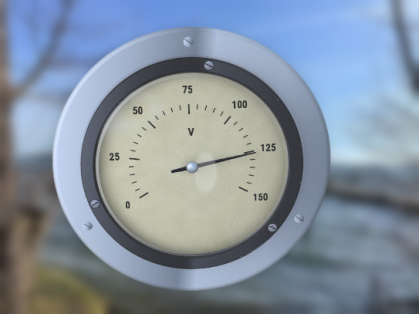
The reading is 125 V
